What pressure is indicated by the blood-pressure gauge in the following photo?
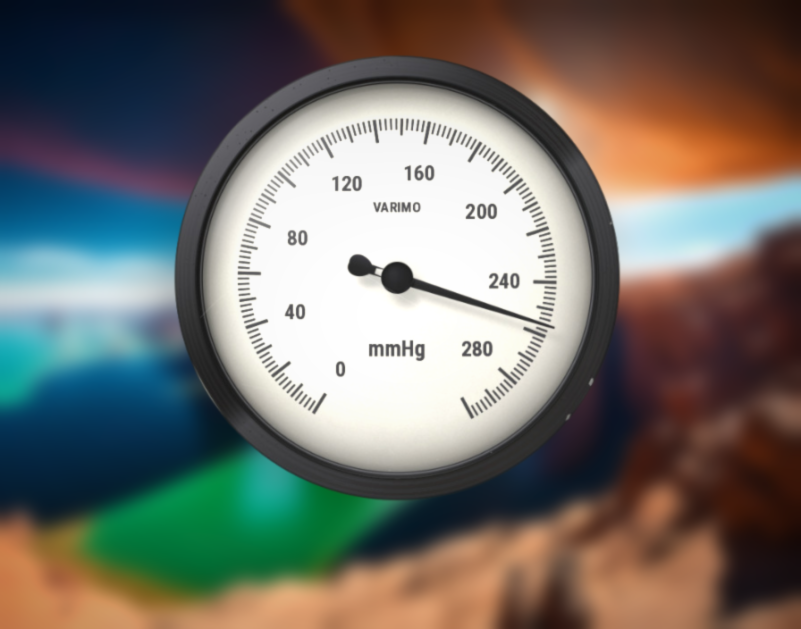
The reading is 256 mmHg
